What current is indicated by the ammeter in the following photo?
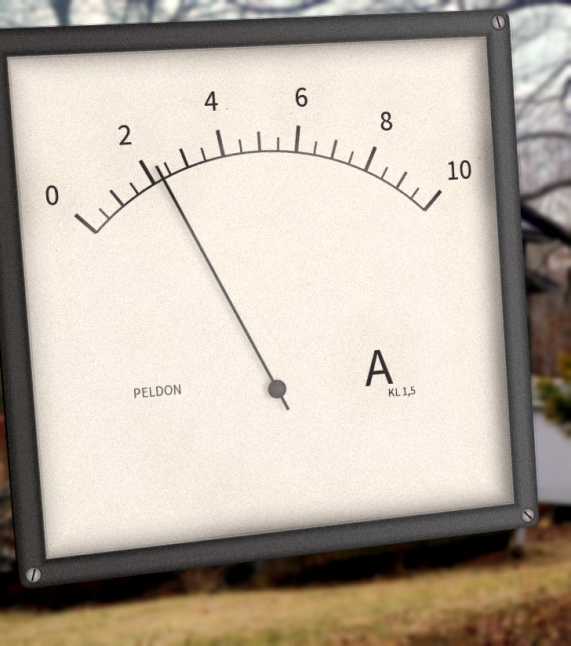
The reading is 2.25 A
